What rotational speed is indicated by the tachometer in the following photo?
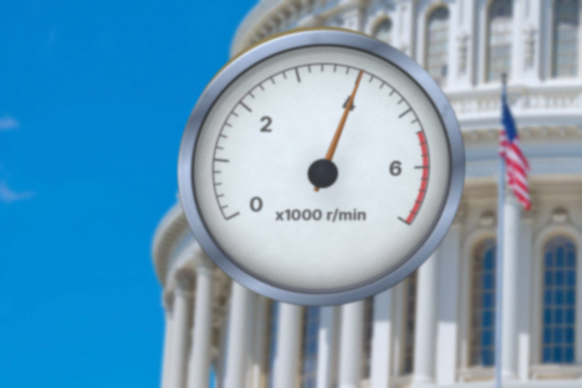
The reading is 4000 rpm
